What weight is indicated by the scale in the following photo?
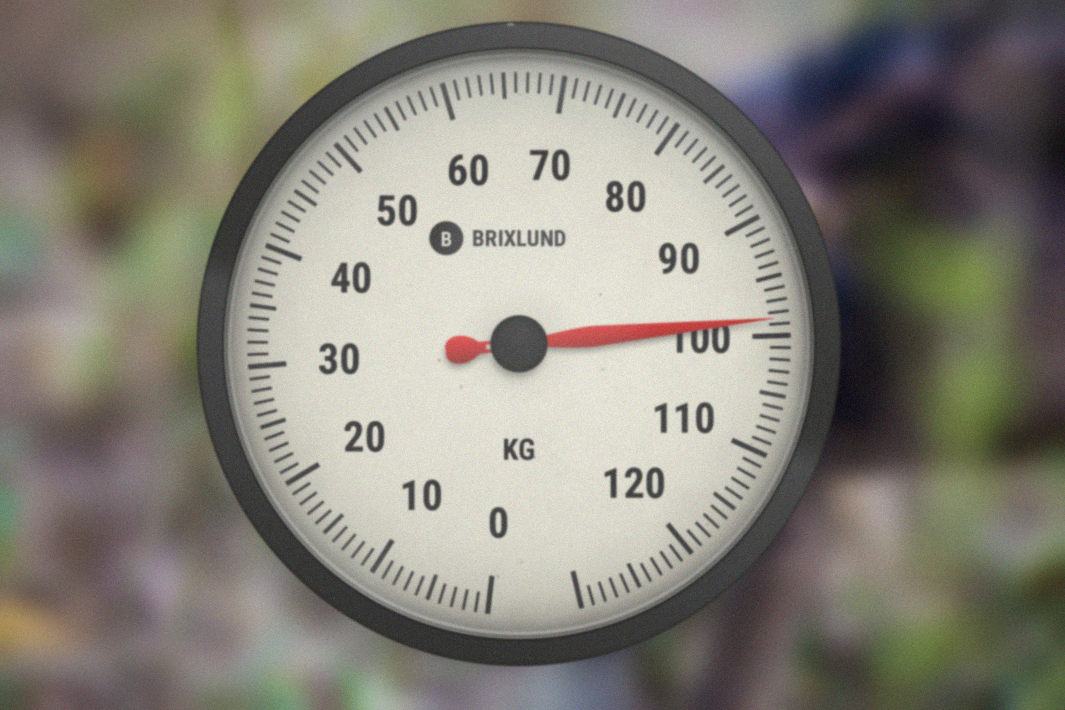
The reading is 98.5 kg
